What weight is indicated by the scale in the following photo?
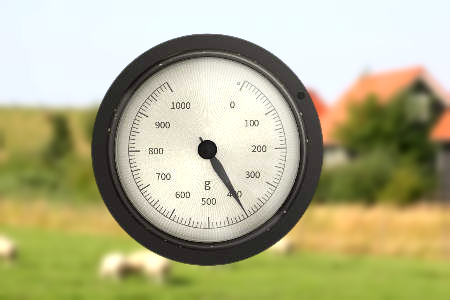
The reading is 400 g
